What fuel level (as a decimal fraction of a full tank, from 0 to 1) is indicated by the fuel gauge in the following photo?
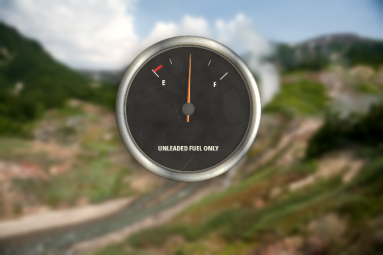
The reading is 0.5
